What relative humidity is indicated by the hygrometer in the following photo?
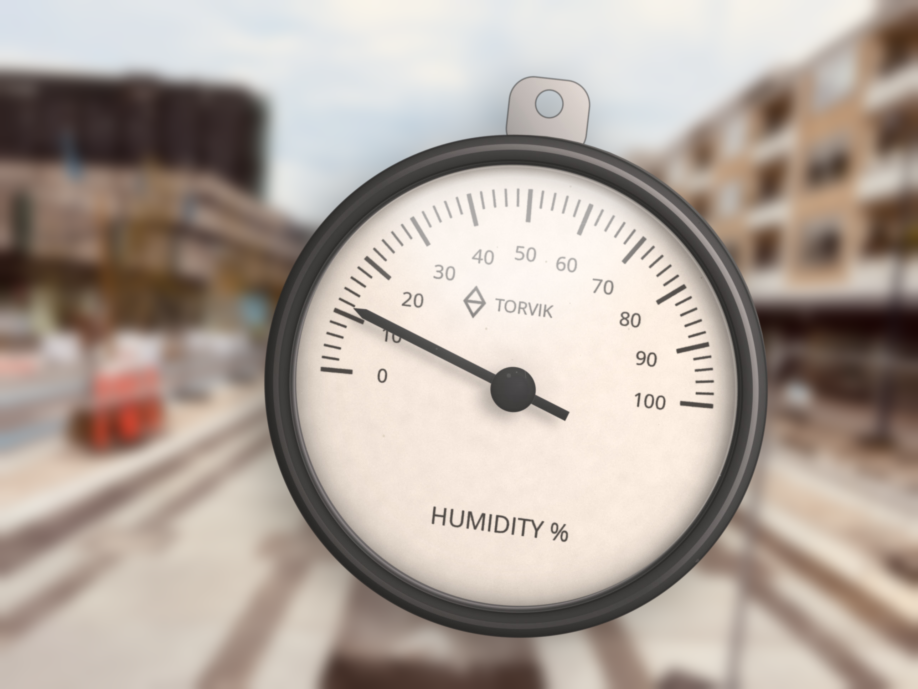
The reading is 12 %
